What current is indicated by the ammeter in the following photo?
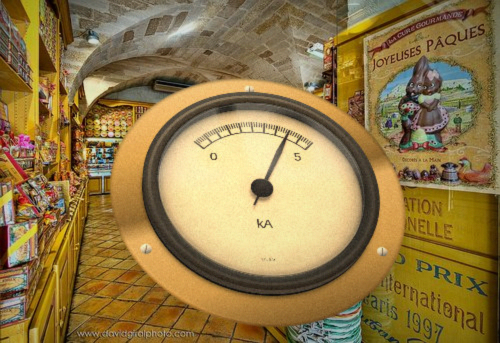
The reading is 4 kA
